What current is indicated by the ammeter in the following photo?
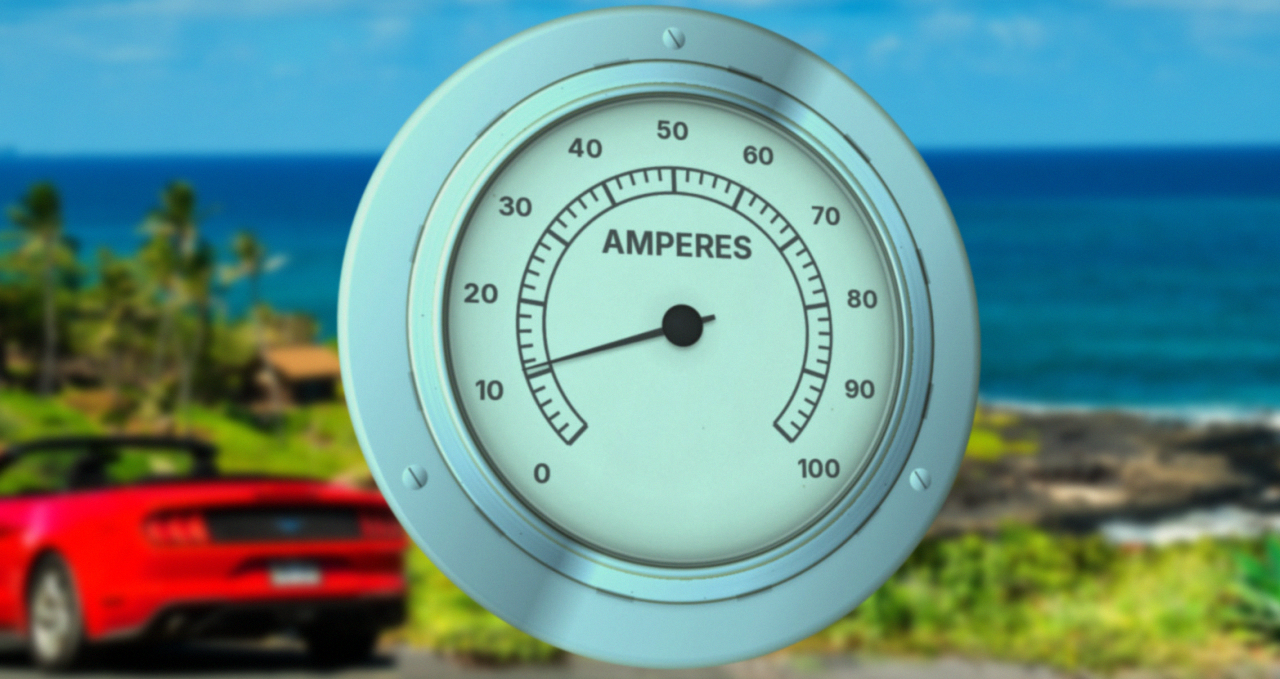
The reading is 11 A
